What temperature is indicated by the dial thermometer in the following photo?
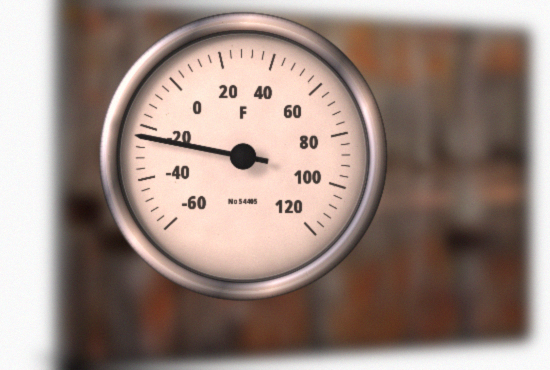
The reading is -24 °F
